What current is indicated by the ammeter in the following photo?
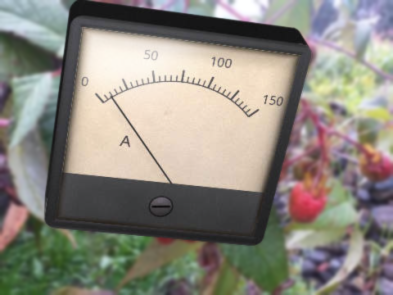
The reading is 10 A
